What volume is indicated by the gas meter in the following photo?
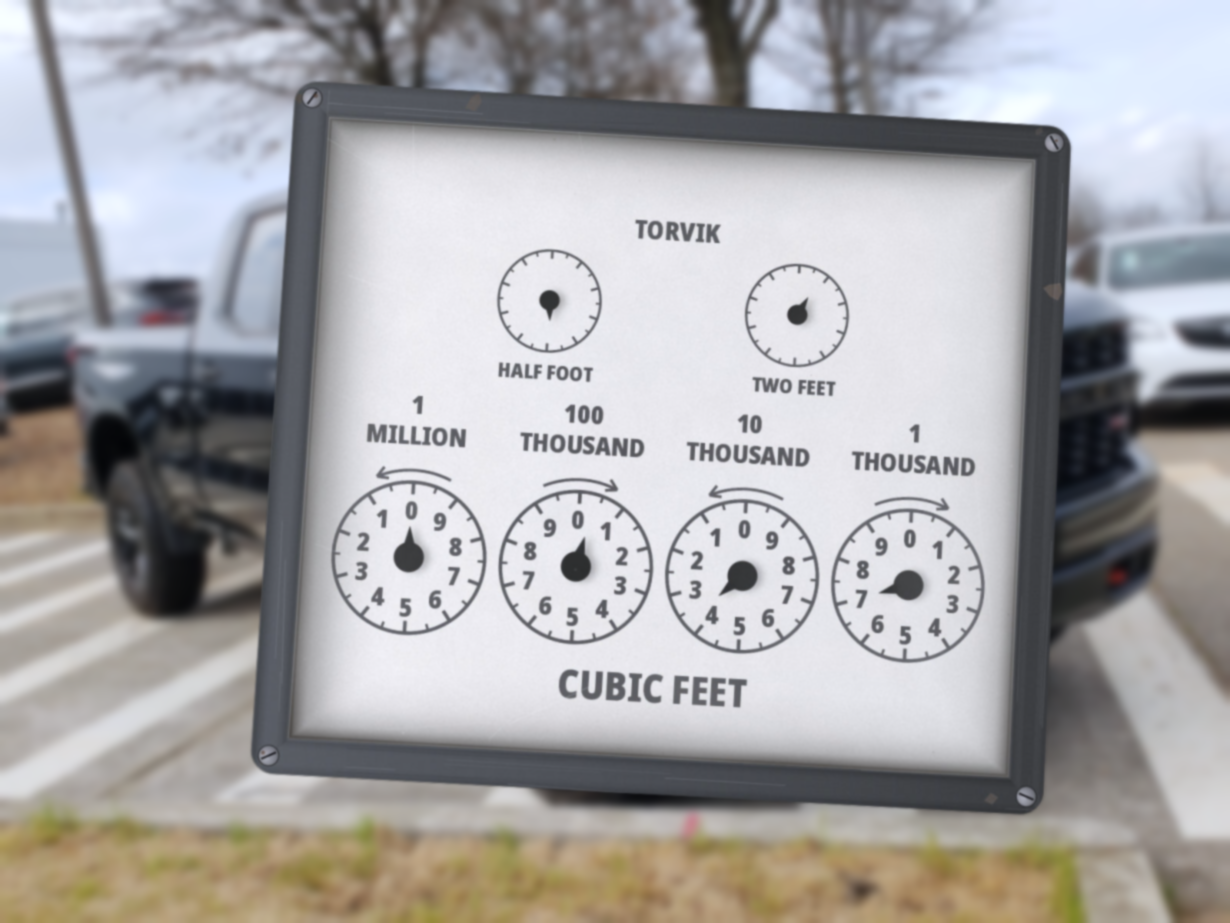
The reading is 3700 ft³
